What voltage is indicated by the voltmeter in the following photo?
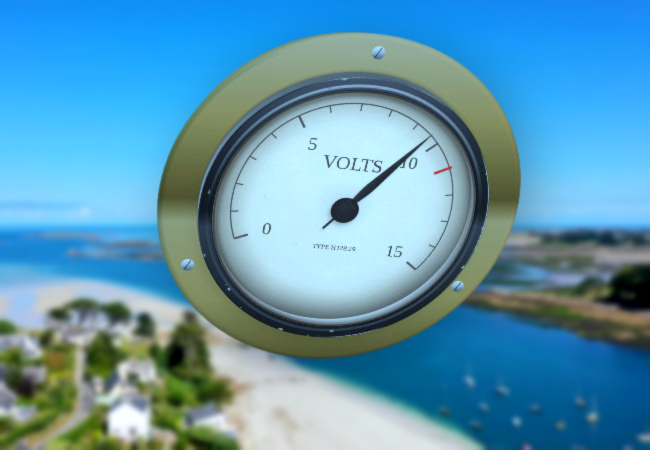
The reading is 9.5 V
